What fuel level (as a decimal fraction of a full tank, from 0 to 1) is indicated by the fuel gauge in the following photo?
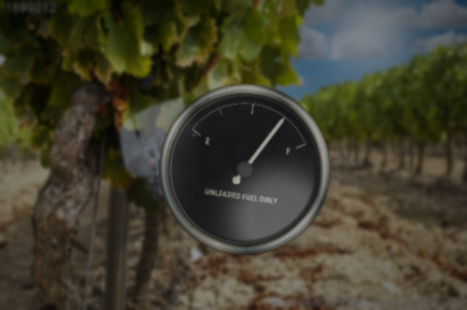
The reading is 0.75
